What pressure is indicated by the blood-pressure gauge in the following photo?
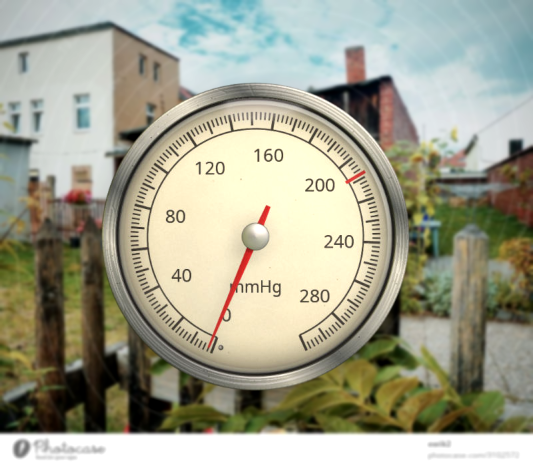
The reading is 2 mmHg
